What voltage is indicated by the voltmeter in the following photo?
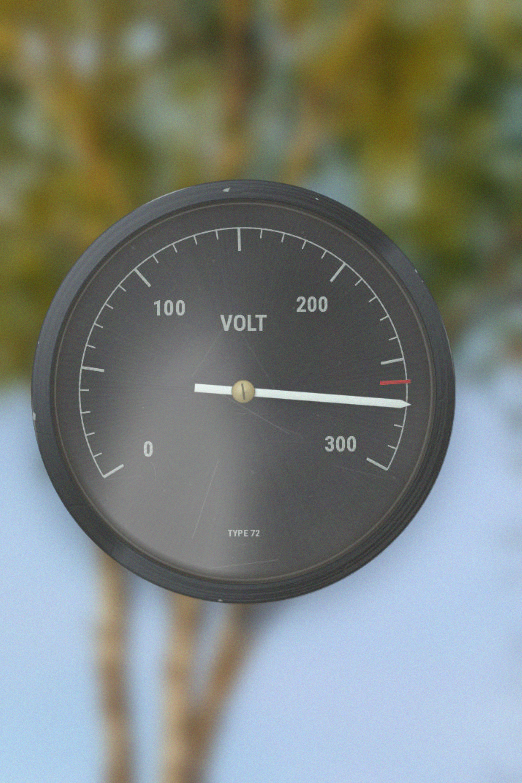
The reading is 270 V
